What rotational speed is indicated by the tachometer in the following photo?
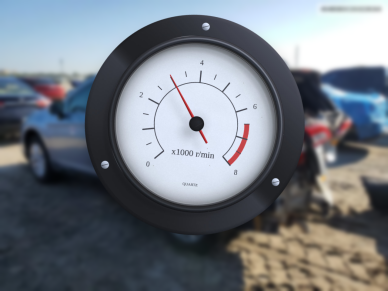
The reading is 3000 rpm
